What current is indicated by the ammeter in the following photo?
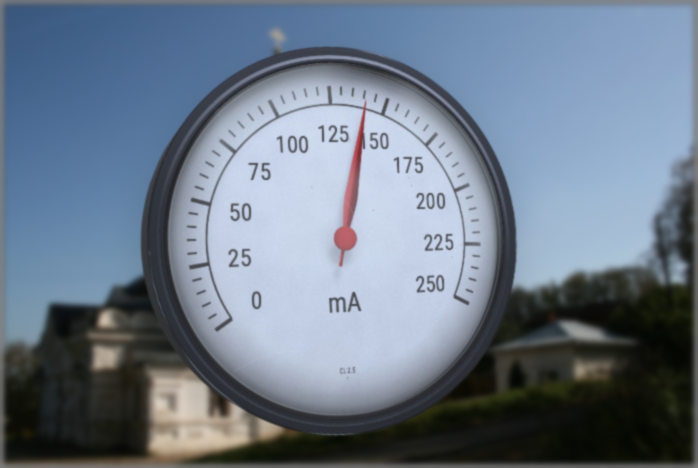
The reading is 140 mA
